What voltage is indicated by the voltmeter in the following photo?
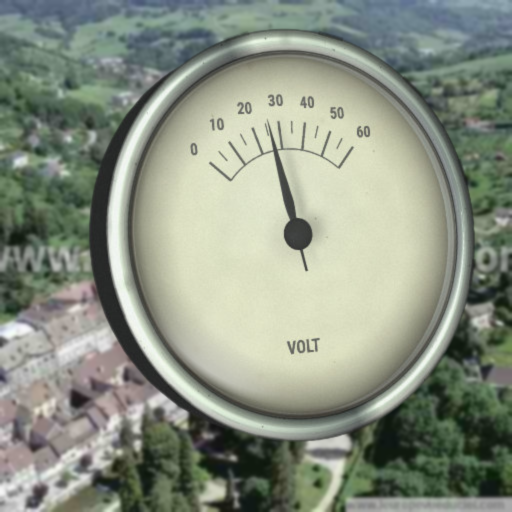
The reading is 25 V
